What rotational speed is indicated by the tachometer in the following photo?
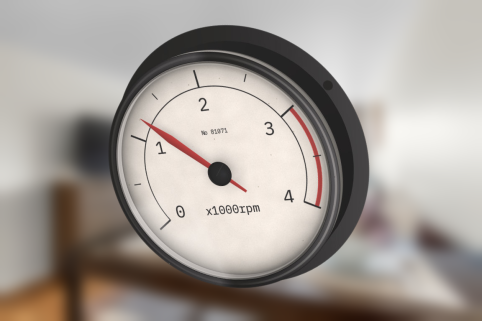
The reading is 1250 rpm
